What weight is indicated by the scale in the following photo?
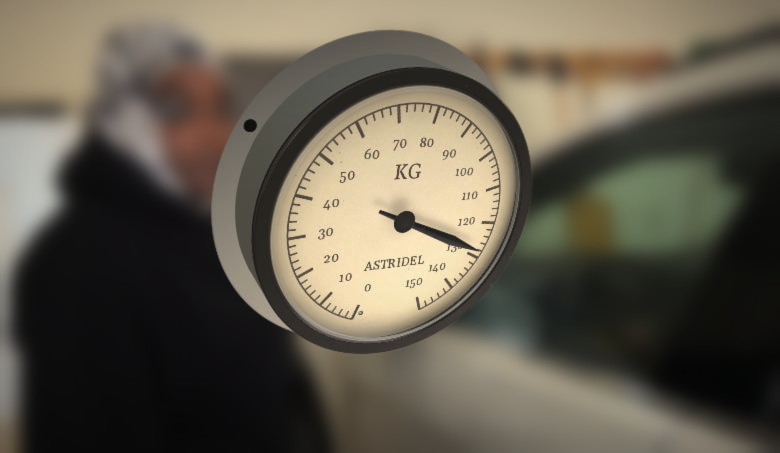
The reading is 128 kg
